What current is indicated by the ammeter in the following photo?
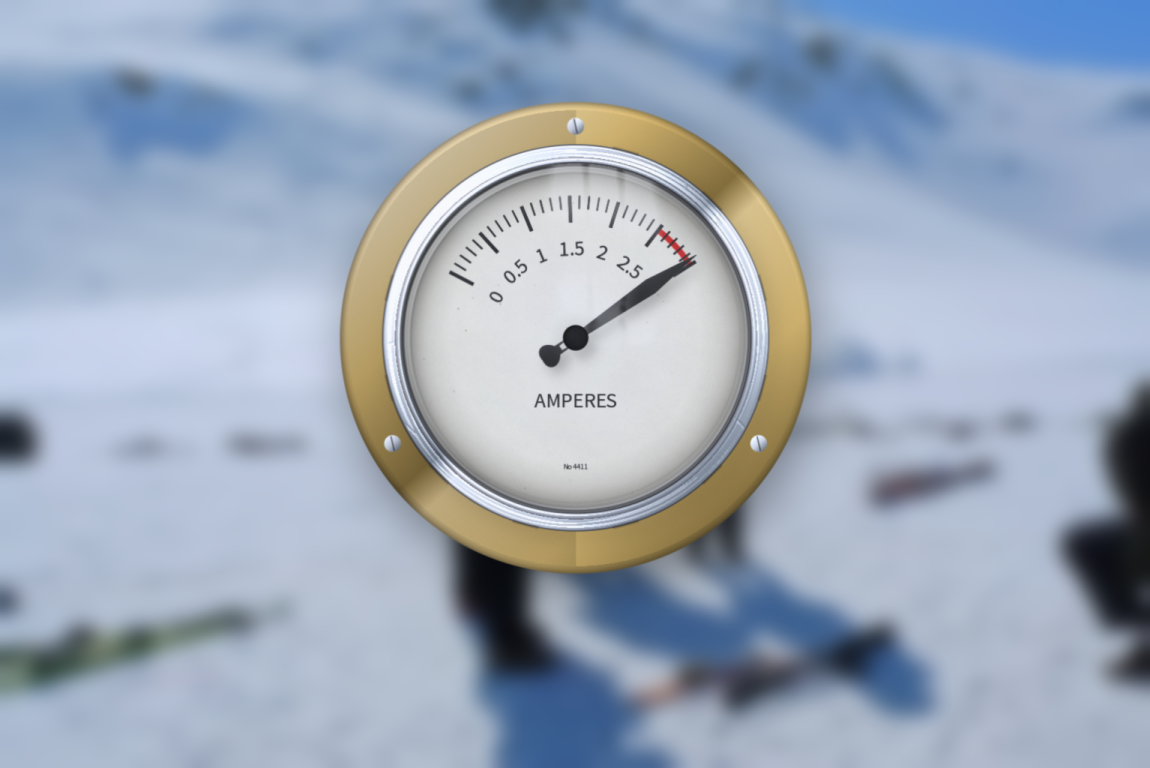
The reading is 2.95 A
